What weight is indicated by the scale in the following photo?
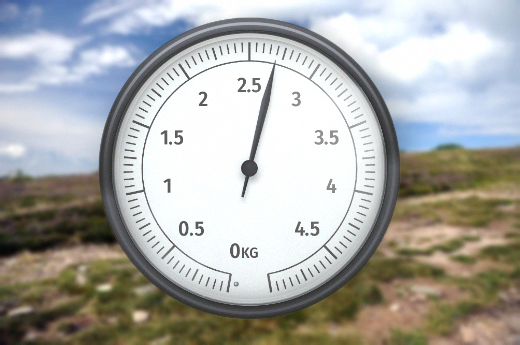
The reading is 2.7 kg
